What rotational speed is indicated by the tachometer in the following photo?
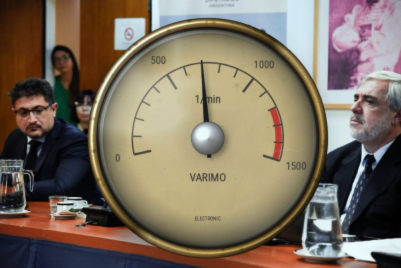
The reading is 700 rpm
